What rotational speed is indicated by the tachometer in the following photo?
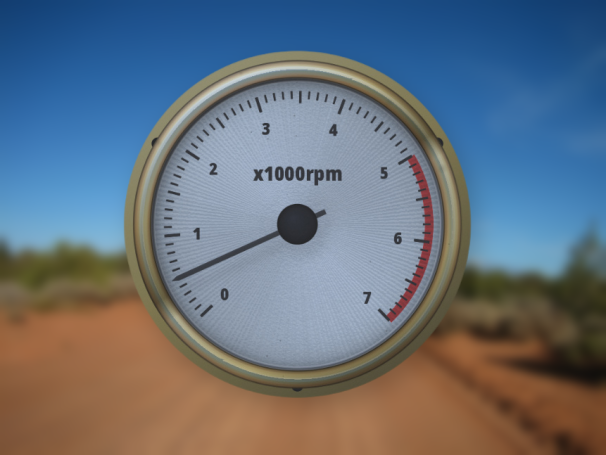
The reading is 500 rpm
